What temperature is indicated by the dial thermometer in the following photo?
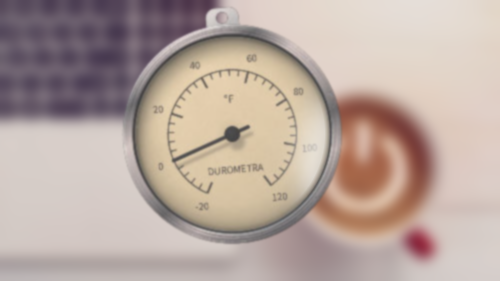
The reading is 0 °F
